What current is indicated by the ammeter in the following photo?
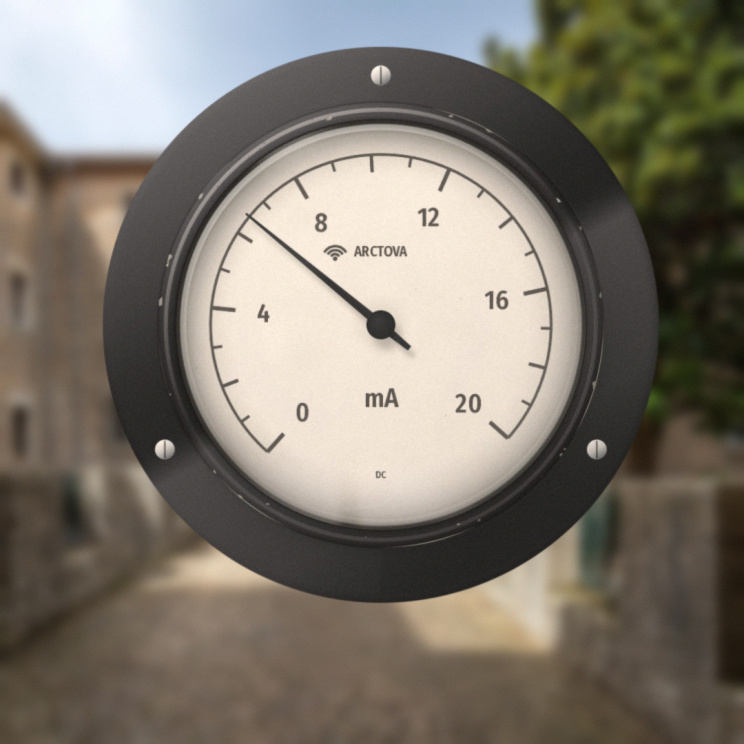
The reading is 6.5 mA
